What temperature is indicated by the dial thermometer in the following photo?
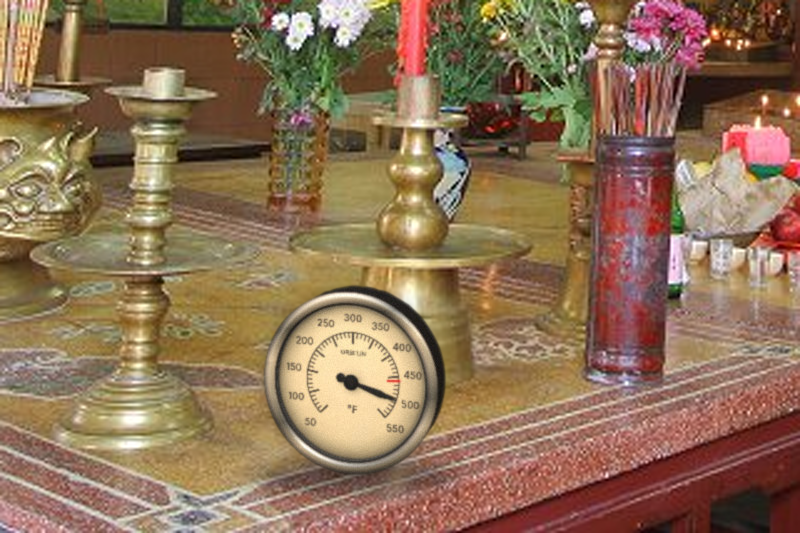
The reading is 500 °F
